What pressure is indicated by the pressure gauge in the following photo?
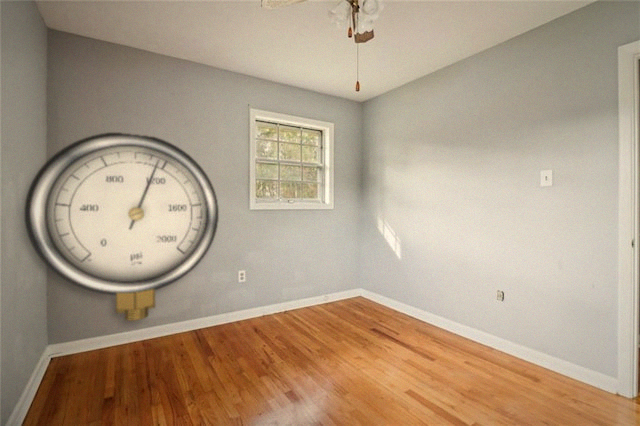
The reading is 1150 psi
